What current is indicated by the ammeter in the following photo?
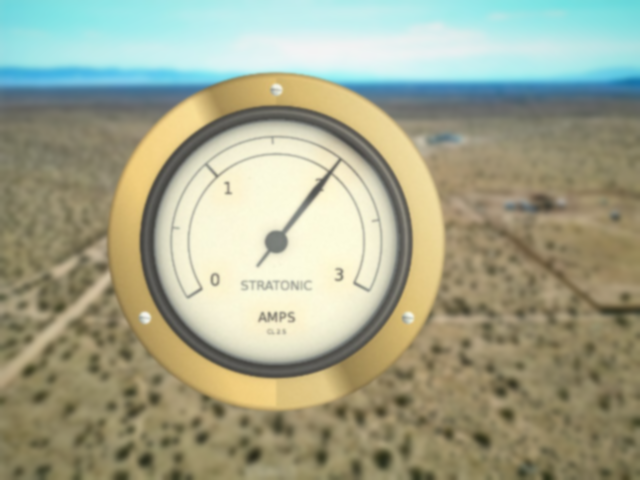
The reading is 2 A
